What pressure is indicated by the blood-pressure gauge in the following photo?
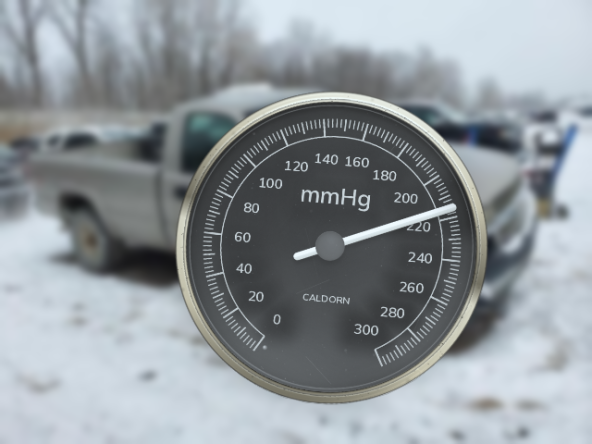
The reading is 216 mmHg
